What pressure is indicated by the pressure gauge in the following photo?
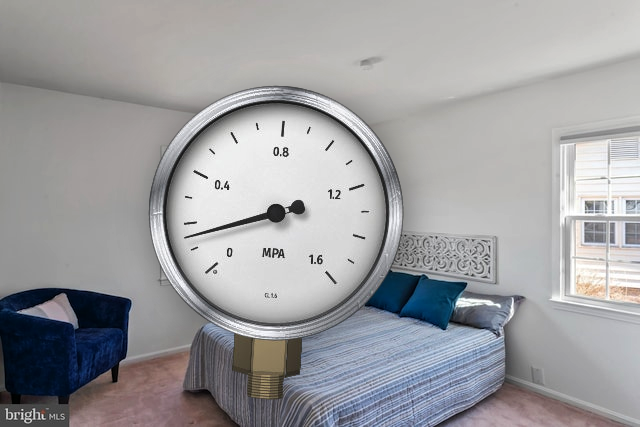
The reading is 0.15 MPa
